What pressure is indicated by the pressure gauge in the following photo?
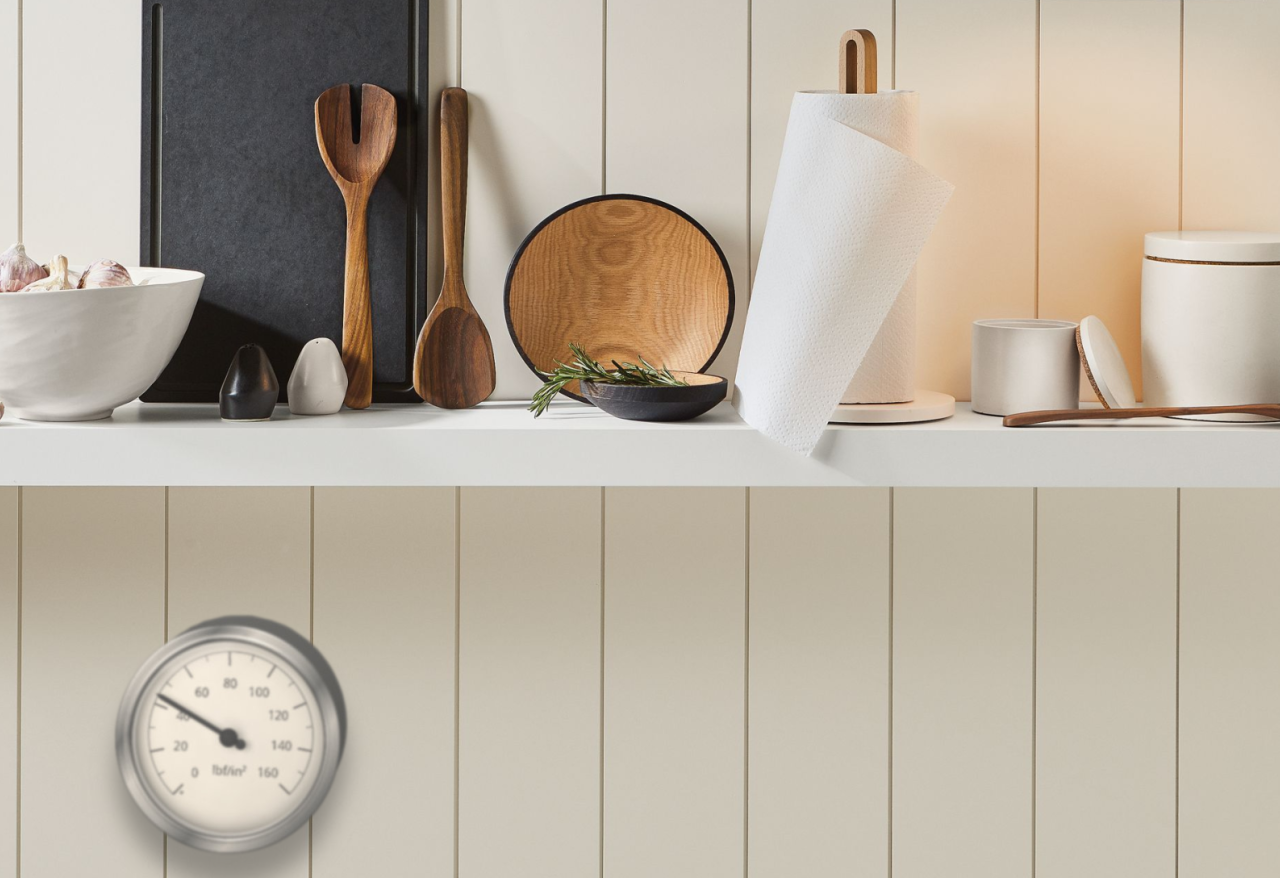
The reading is 45 psi
